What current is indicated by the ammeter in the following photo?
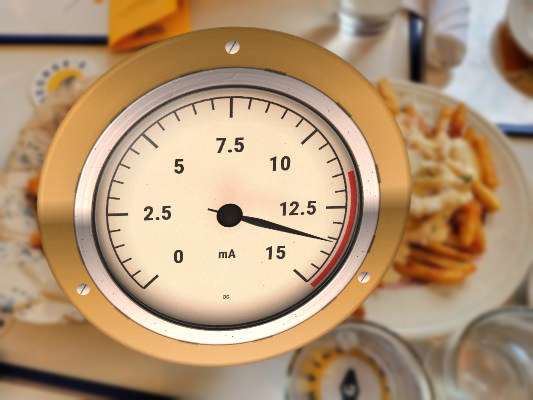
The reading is 13.5 mA
